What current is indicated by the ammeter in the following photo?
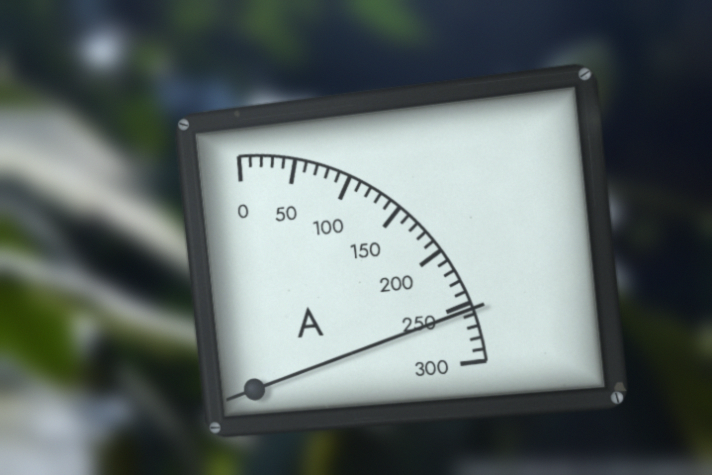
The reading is 255 A
